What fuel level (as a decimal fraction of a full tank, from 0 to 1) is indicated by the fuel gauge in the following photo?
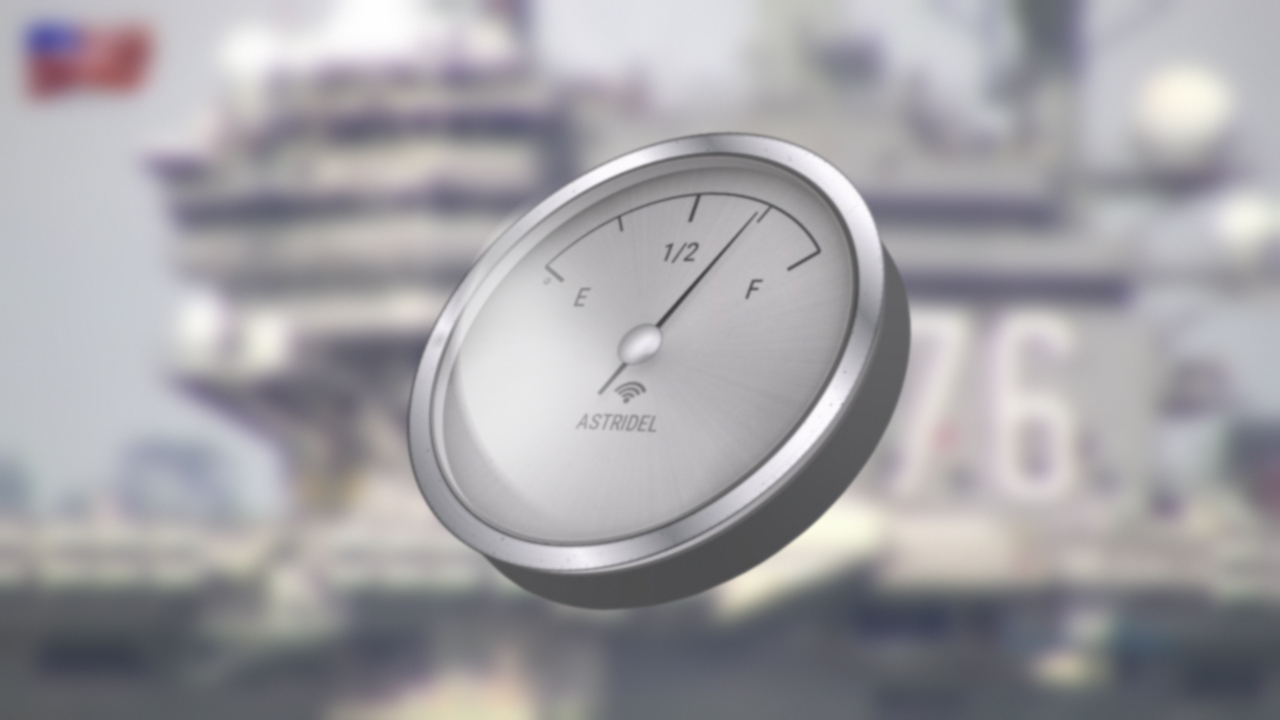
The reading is 0.75
